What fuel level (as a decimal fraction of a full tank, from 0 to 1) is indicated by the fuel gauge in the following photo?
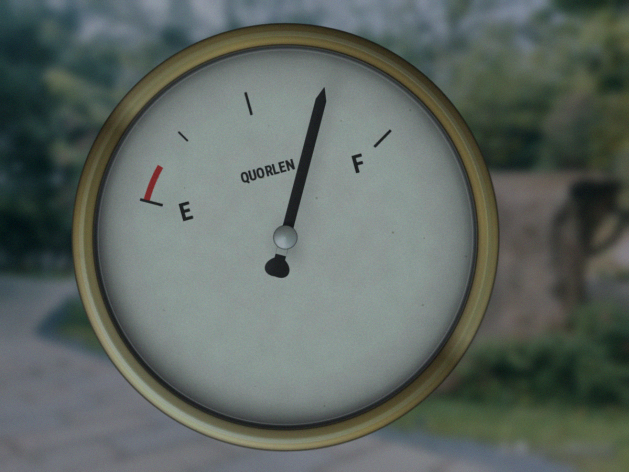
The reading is 0.75
